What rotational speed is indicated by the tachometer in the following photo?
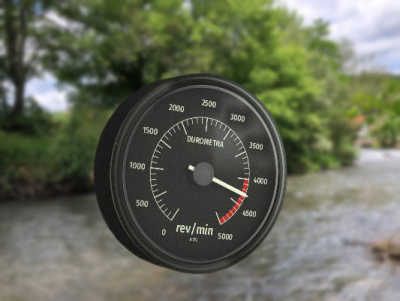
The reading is 4300 rpm
